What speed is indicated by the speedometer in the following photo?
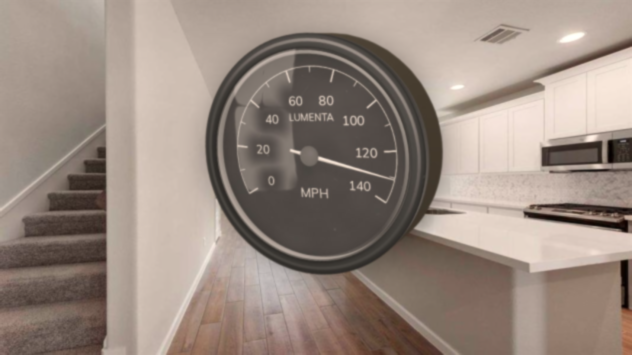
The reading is 130 mph
